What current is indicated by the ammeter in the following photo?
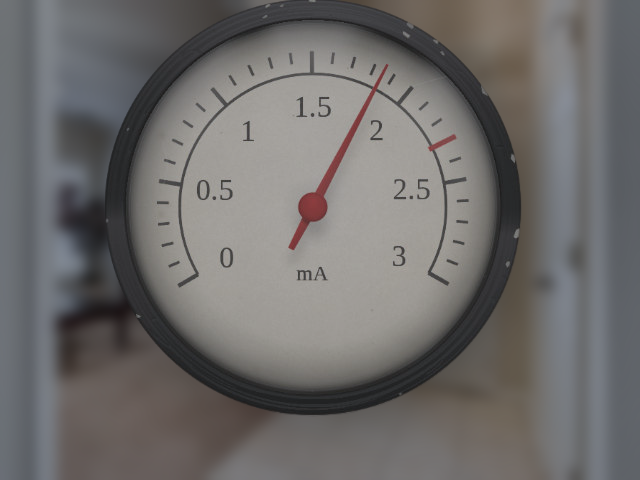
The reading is 1.85 mA
